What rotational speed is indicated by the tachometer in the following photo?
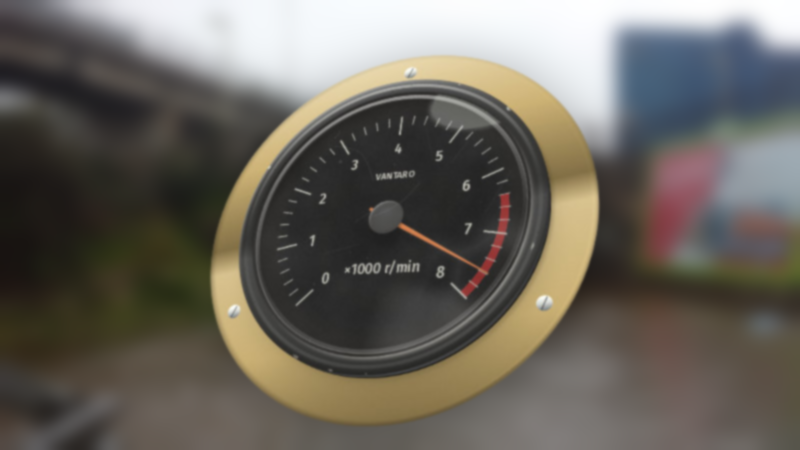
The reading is 7600 rpm
